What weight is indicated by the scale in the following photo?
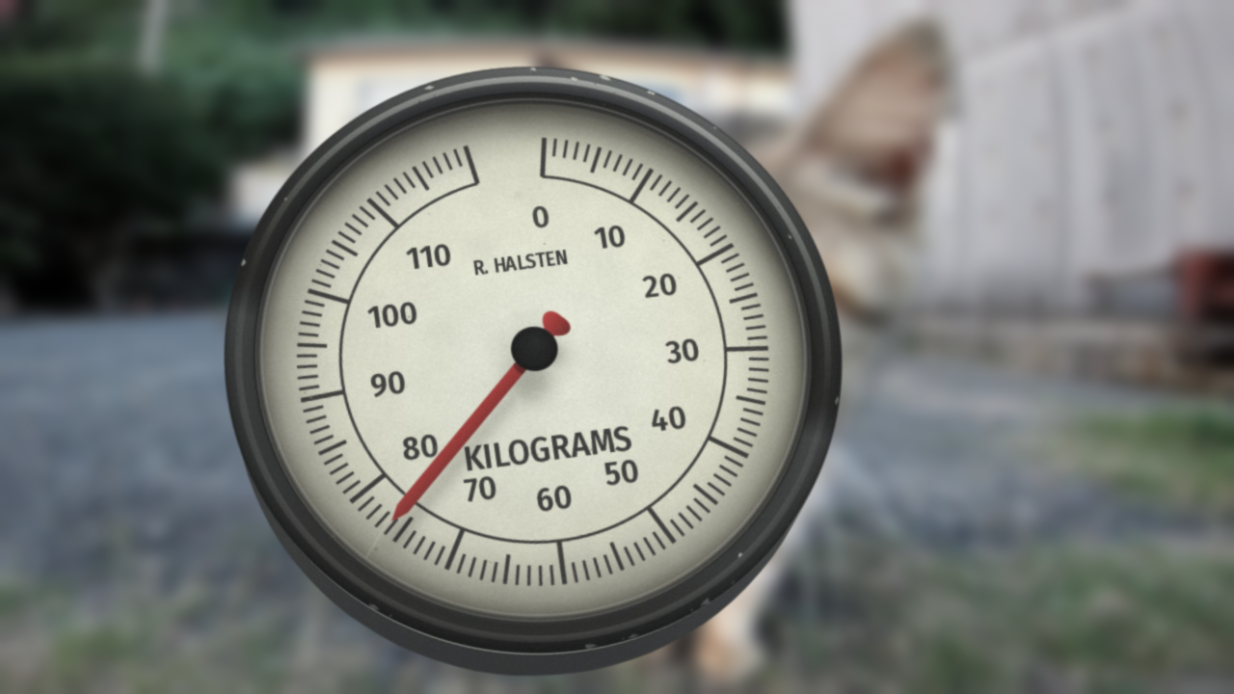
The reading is 76 kg
